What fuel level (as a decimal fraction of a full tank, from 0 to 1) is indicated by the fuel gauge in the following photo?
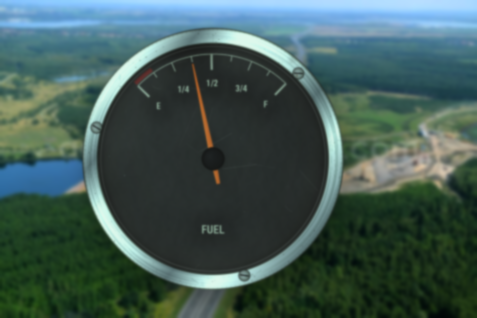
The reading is 0.375
